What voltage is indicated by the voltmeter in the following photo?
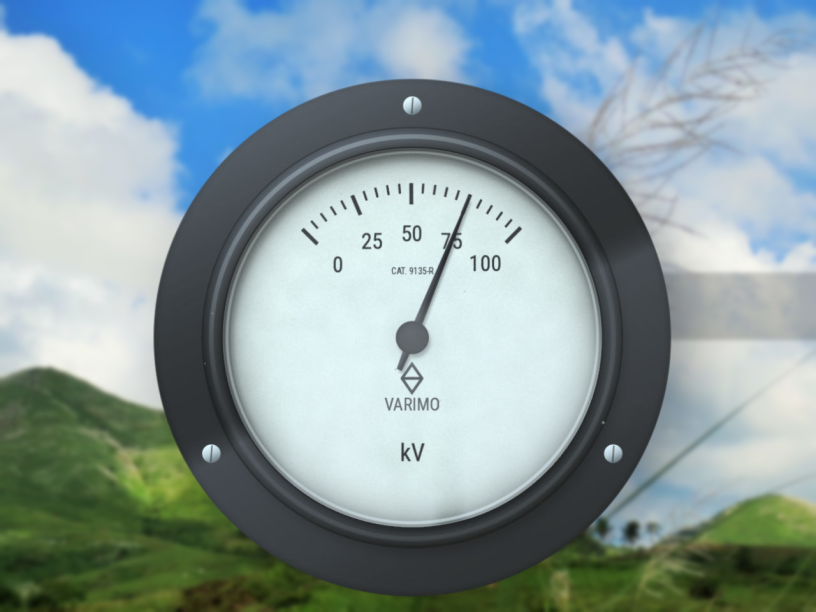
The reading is 75 kV
